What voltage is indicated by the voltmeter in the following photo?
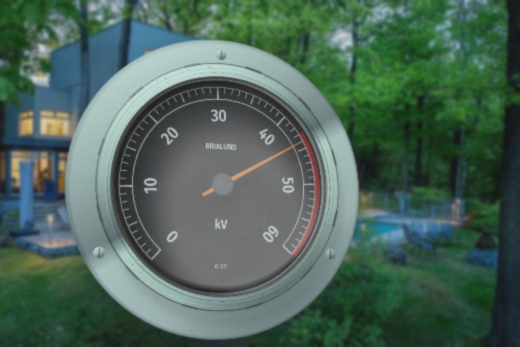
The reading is 44 kV
